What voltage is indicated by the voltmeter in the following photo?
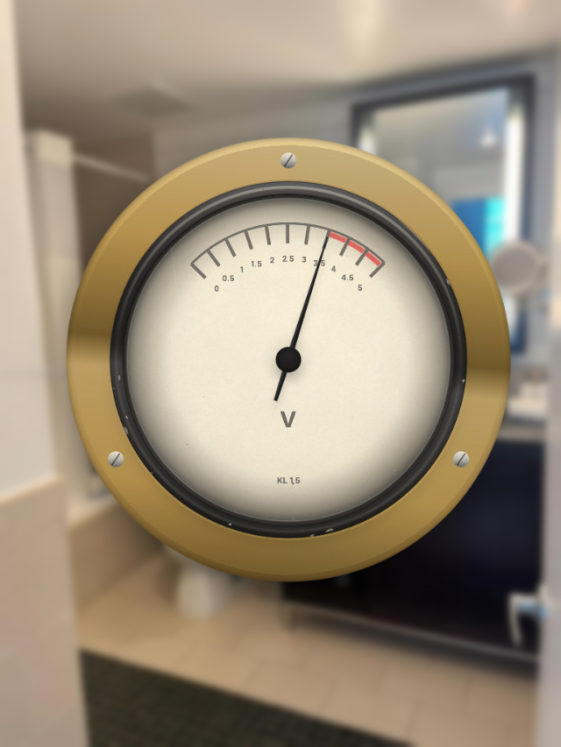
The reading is 3.5 V
